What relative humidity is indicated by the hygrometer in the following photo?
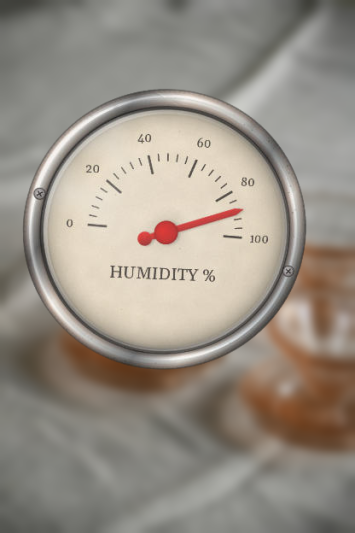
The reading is 88 %
